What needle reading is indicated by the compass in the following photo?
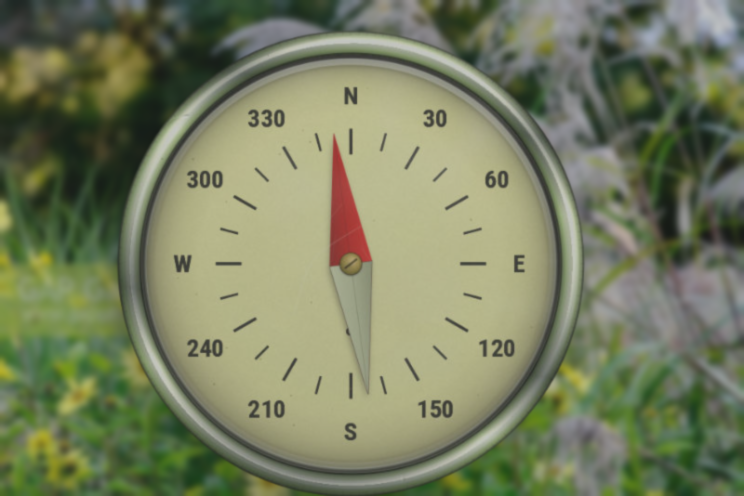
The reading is 352.5 °
